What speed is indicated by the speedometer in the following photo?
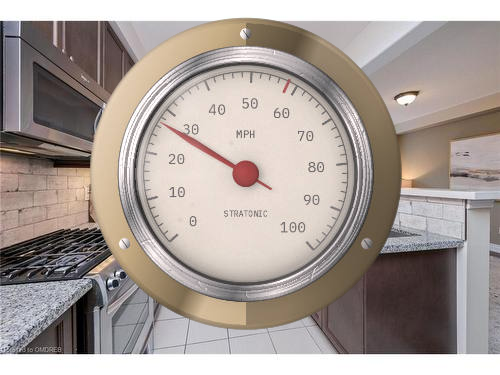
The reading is 27 mph
